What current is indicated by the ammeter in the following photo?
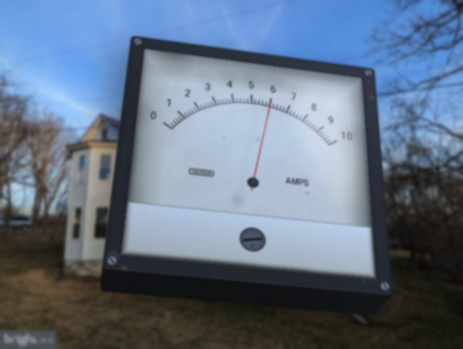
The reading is 6 A
